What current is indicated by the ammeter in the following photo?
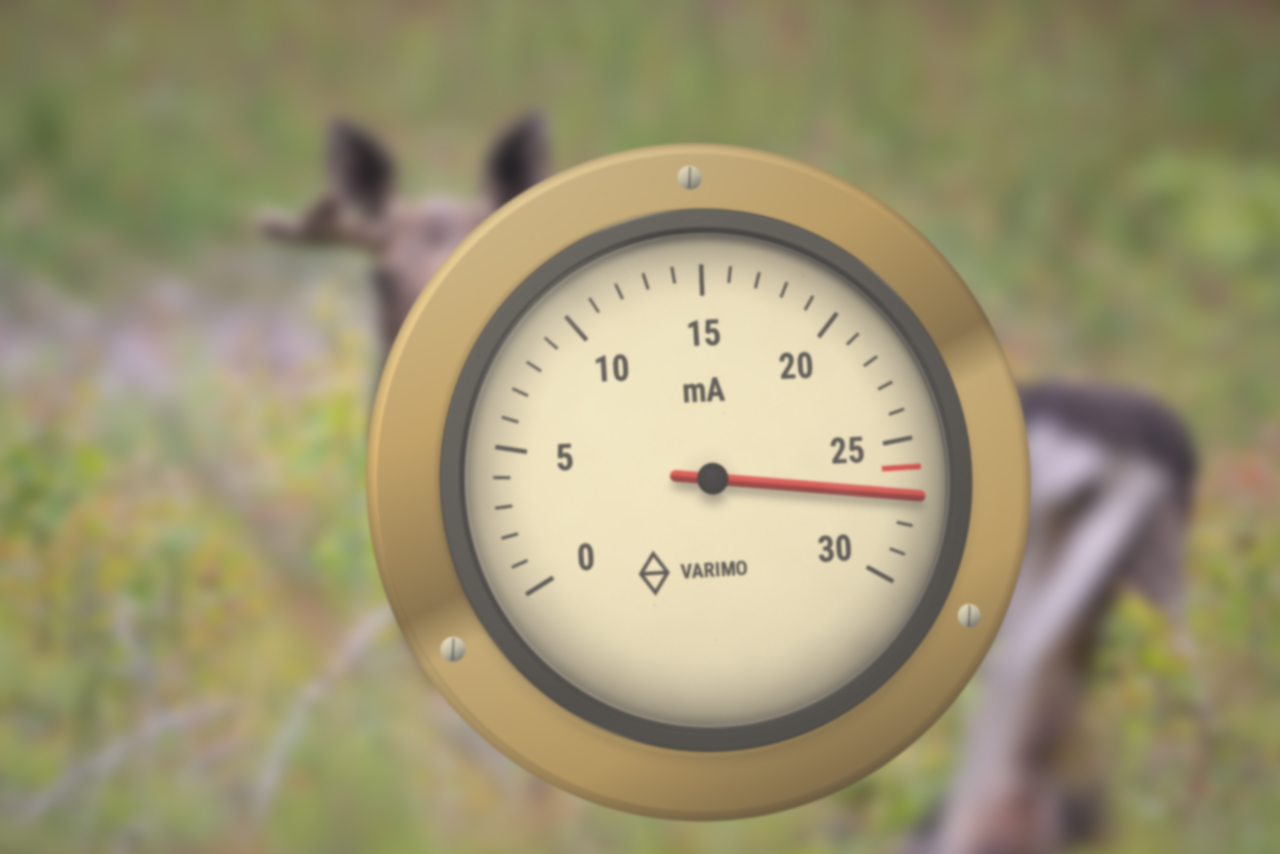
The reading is 27 mA
